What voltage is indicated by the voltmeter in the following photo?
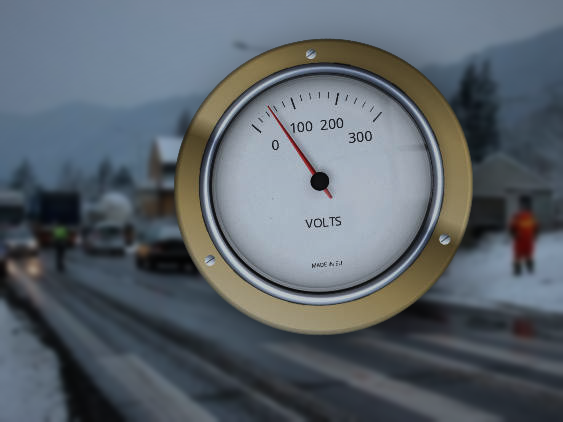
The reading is 50 V
